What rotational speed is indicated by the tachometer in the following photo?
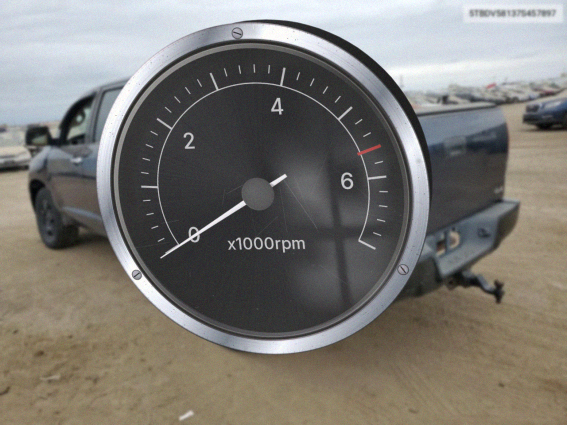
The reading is 0 rpm
